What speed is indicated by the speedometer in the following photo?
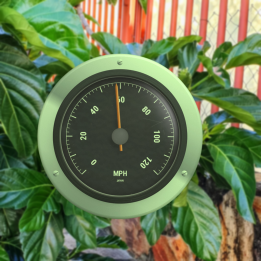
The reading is 58 mph
